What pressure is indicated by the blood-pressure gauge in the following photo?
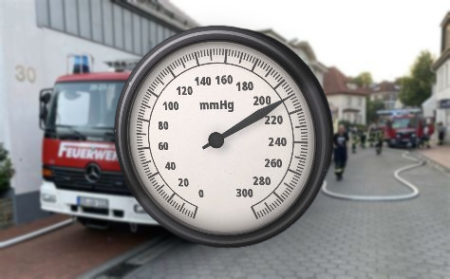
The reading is 210 mmHg
